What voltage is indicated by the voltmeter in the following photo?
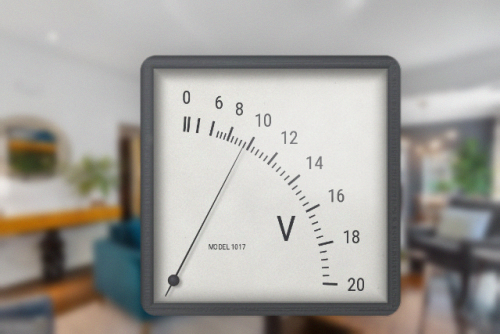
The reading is 9.6 V
